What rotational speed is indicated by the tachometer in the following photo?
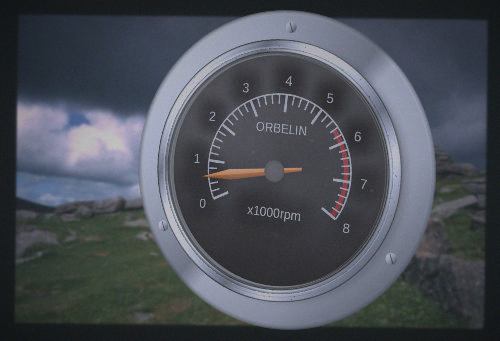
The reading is 600 rpm
